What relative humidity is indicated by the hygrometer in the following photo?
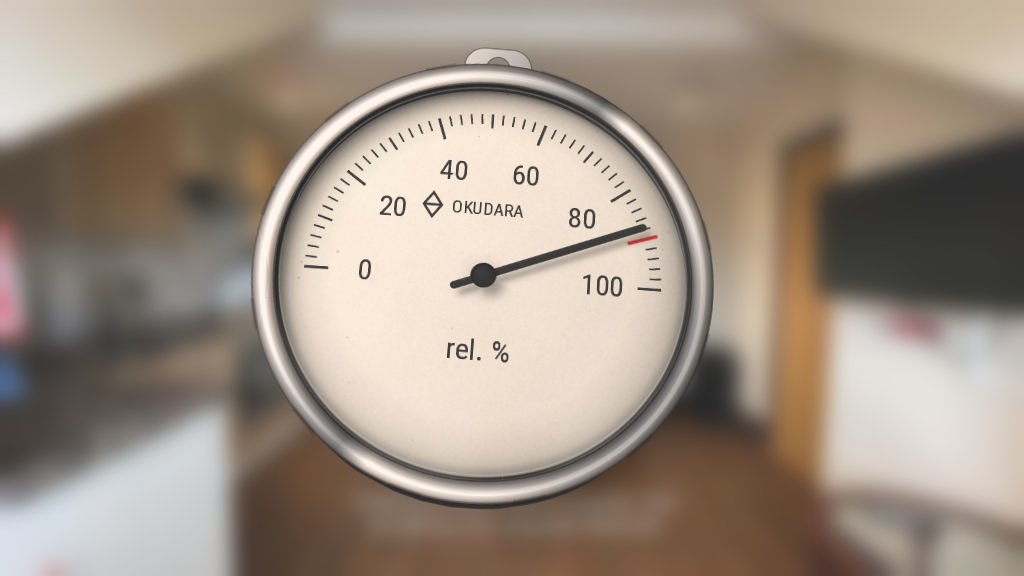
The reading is 88 %
